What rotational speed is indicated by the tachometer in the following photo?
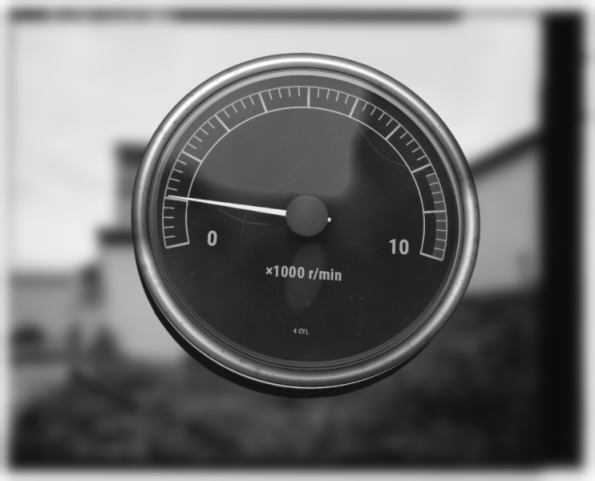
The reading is 1000 rpm
